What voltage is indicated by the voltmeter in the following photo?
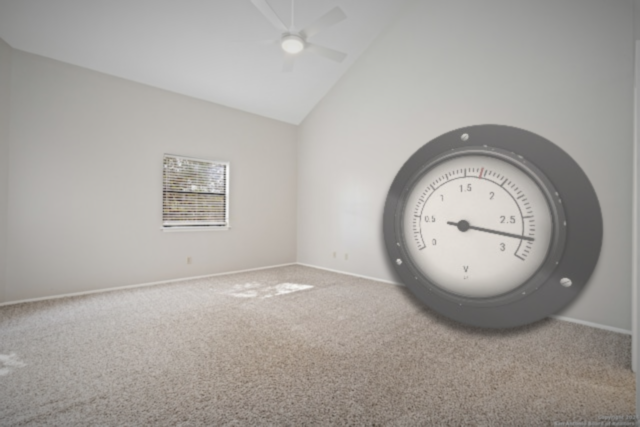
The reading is 2.75 V
